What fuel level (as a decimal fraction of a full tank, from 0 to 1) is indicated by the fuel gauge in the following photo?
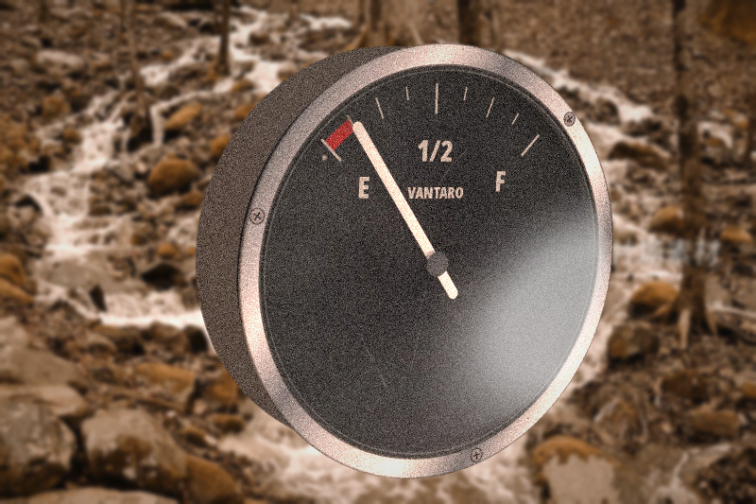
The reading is 0.125
